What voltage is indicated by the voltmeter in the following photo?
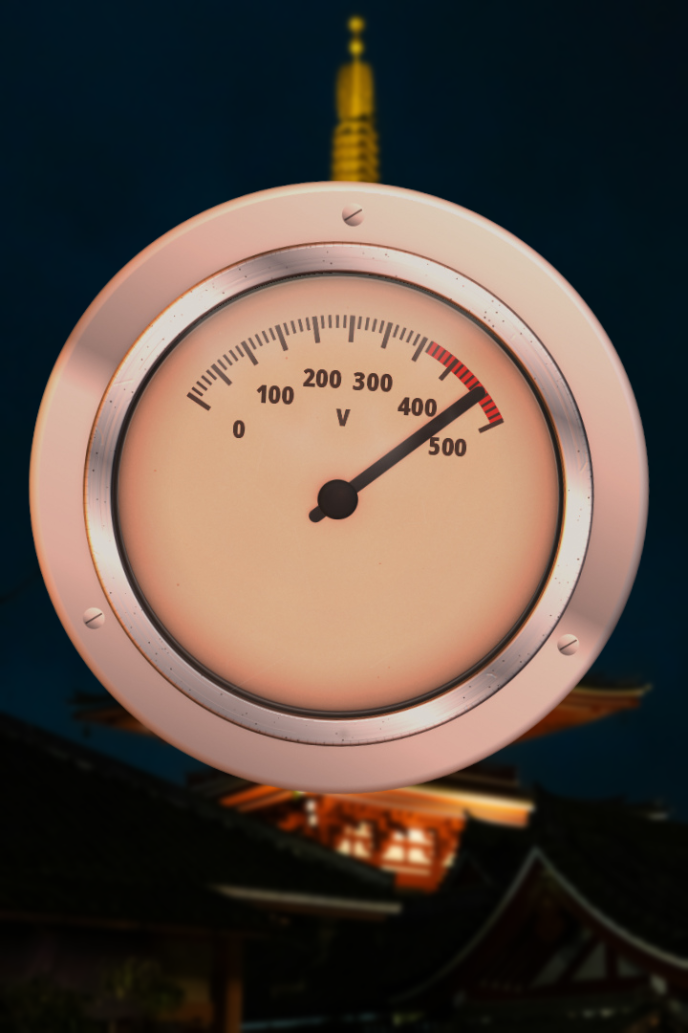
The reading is 450 V
